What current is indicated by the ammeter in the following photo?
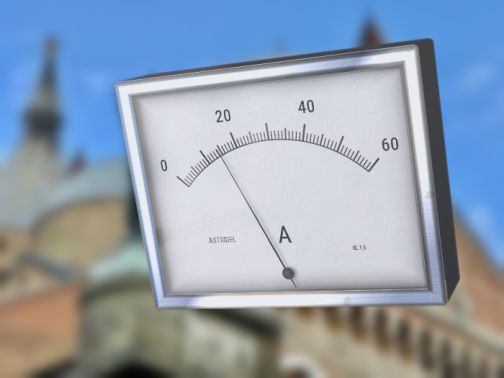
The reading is 15 A
